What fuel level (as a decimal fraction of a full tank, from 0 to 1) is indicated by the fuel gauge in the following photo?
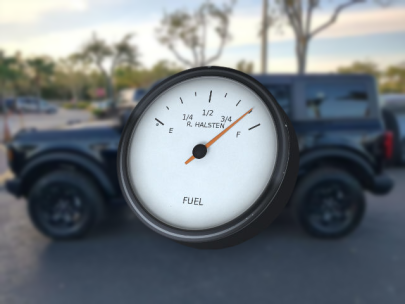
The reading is 0.875
